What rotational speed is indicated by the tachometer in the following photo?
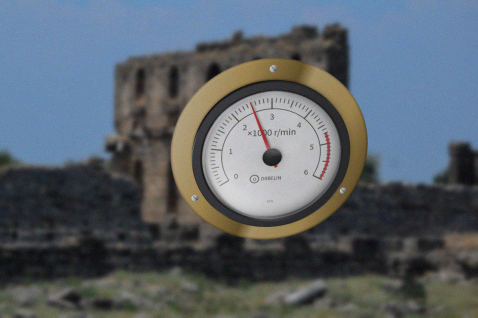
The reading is 2500 rpm
